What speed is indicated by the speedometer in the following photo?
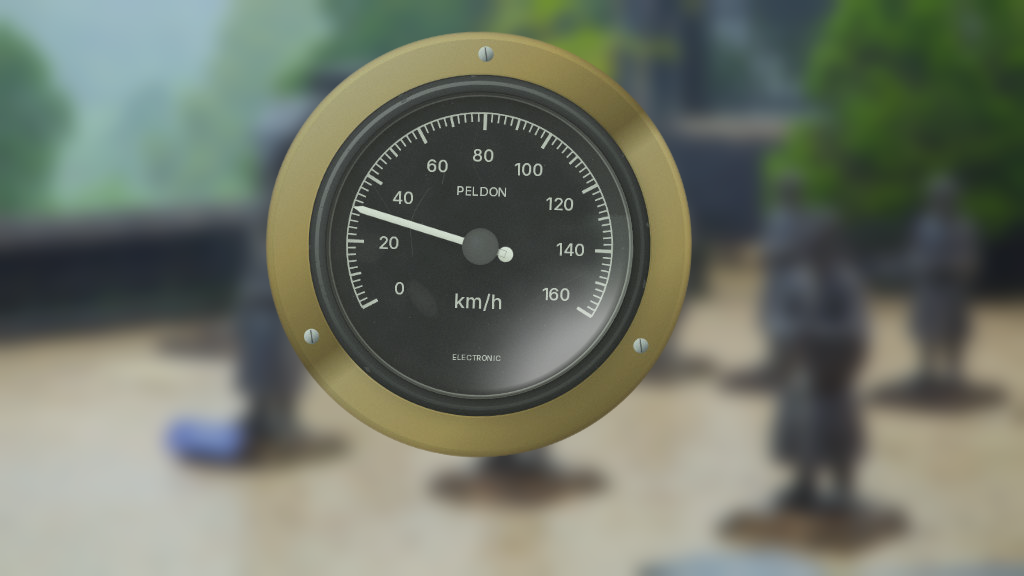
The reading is 30 km/h
